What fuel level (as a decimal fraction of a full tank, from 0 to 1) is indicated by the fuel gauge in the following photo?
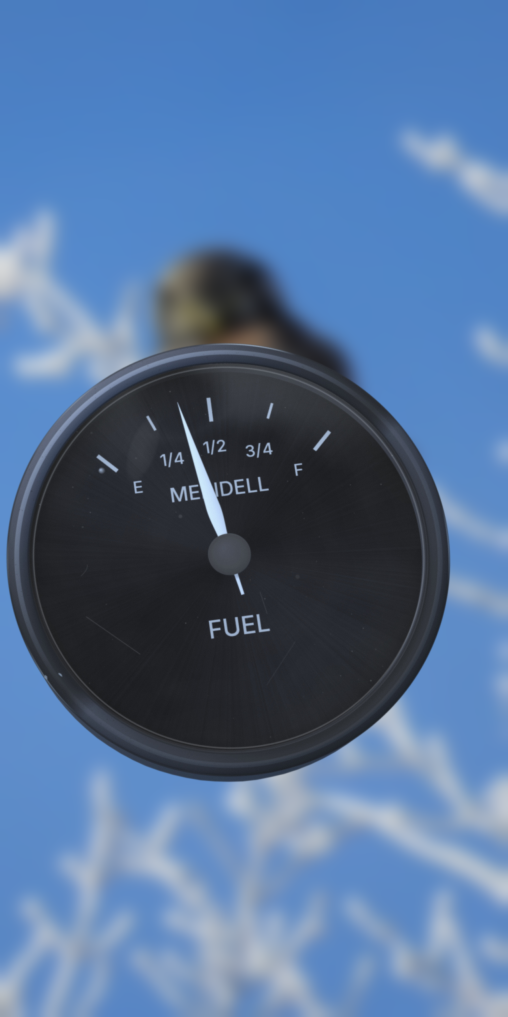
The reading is 0.375
